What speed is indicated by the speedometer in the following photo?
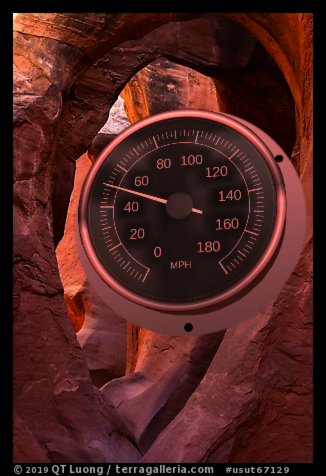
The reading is 50 mph
